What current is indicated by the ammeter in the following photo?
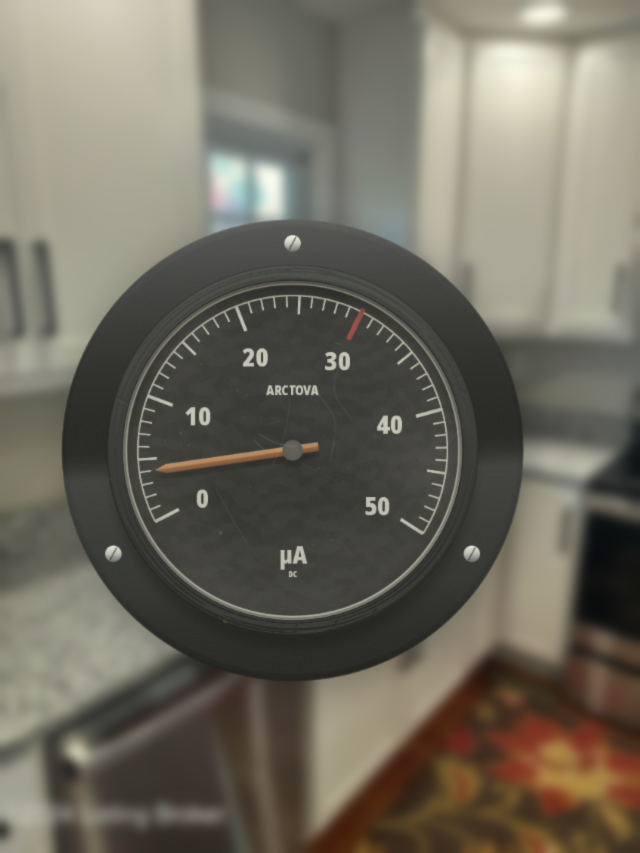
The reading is 4 µA
